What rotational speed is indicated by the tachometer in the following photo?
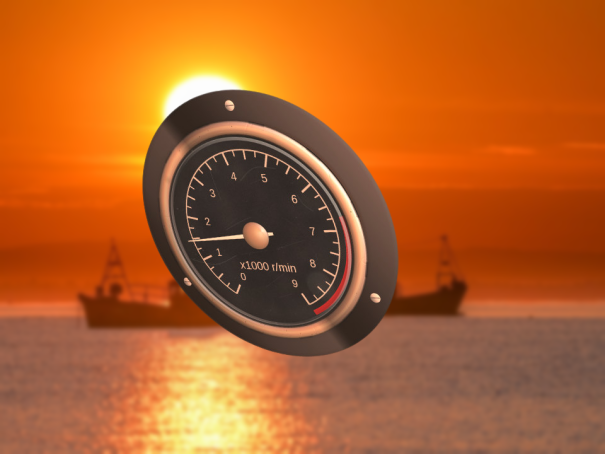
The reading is 1500 rpm
